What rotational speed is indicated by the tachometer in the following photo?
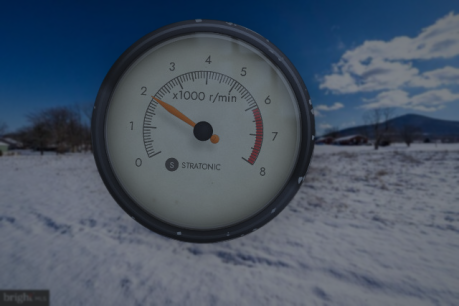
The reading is 2000 rpm
